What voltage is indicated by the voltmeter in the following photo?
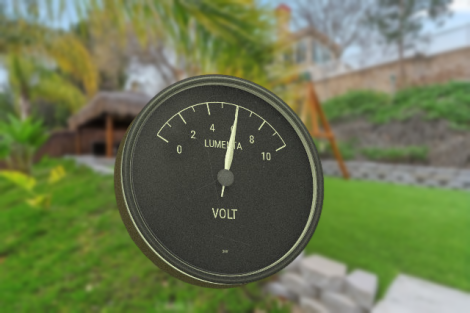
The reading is 6 V
